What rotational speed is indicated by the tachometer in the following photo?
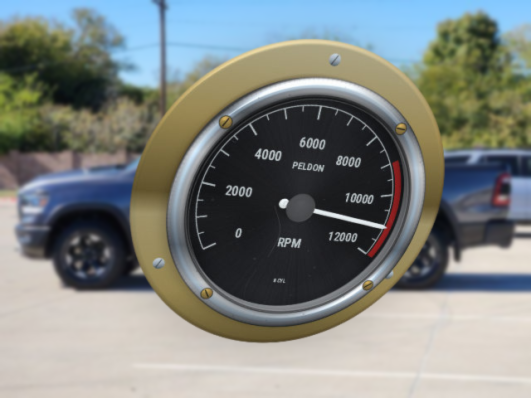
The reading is 11000 rpm
